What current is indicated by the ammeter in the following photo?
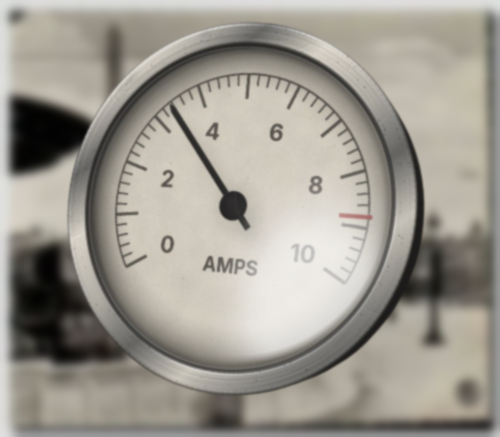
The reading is 3.4 A
